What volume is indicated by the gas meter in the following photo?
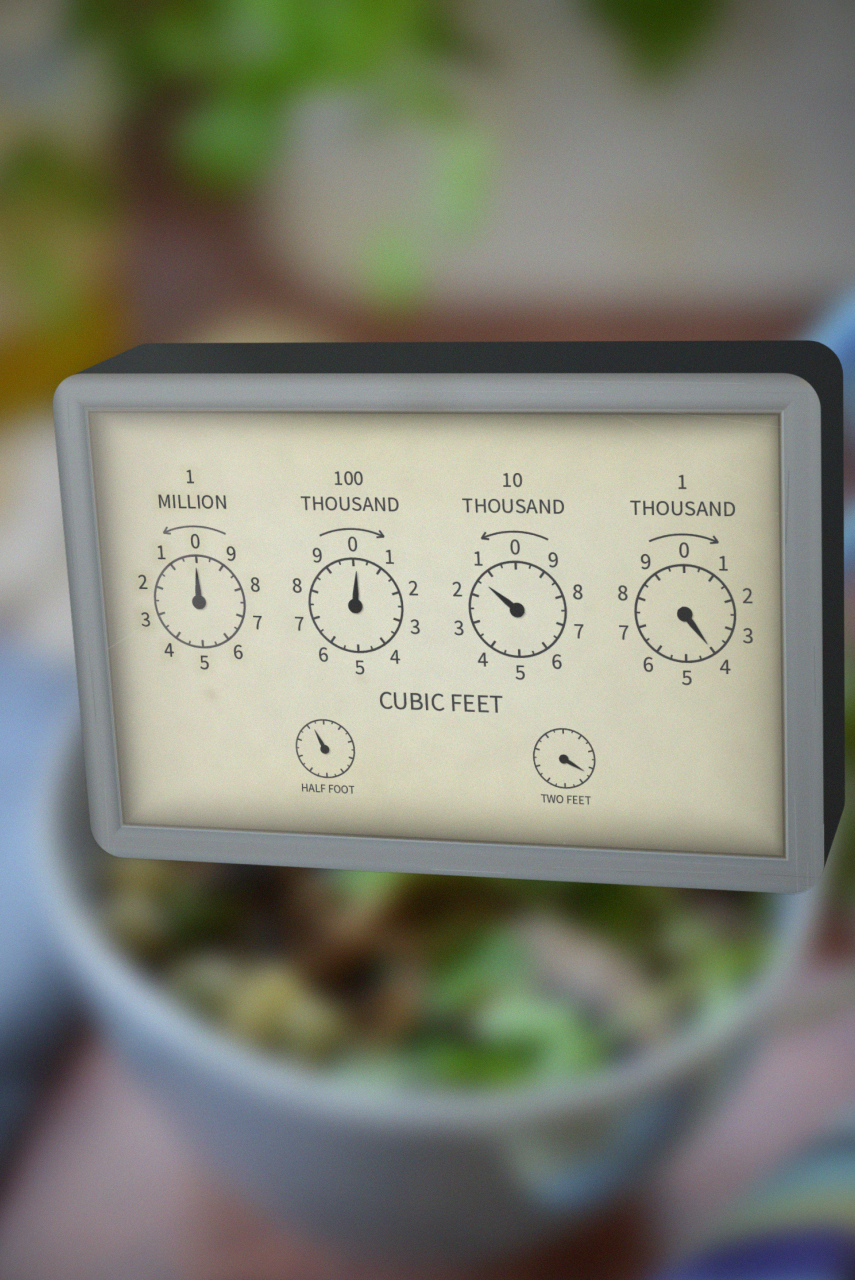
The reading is 1400 ft³
